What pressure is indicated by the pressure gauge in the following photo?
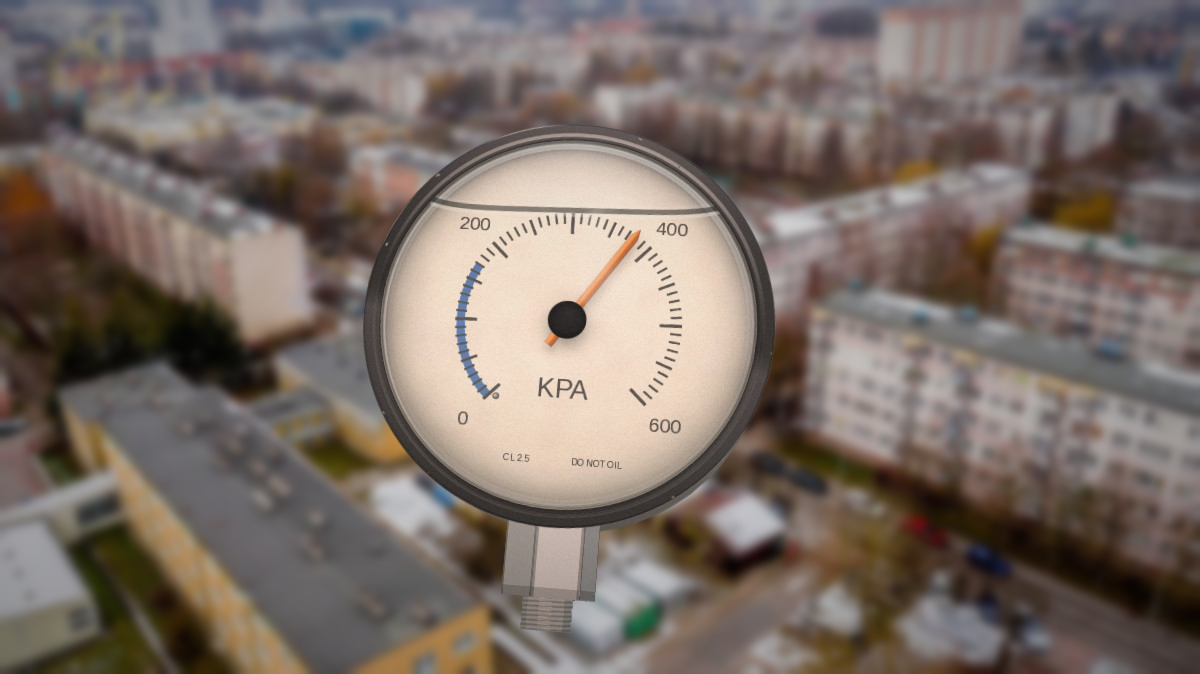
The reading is 380 kPa
